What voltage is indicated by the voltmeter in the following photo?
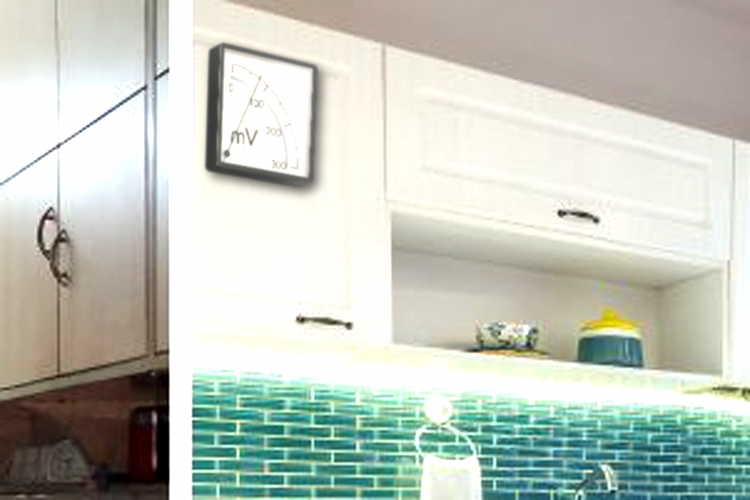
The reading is 75 mV
